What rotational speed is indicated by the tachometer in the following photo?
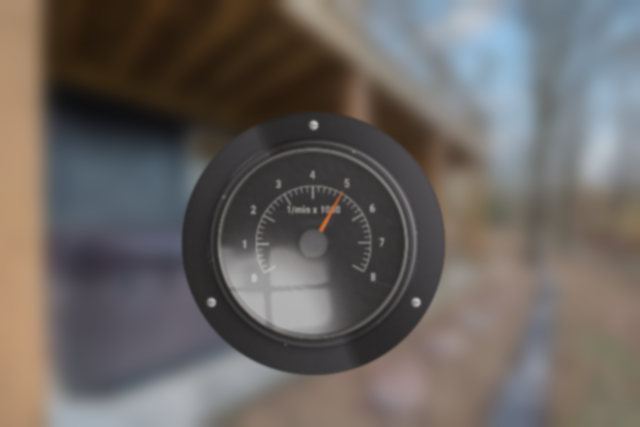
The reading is 5000 rpm
